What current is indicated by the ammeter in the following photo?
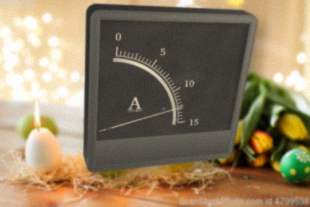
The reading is 12.5 A
